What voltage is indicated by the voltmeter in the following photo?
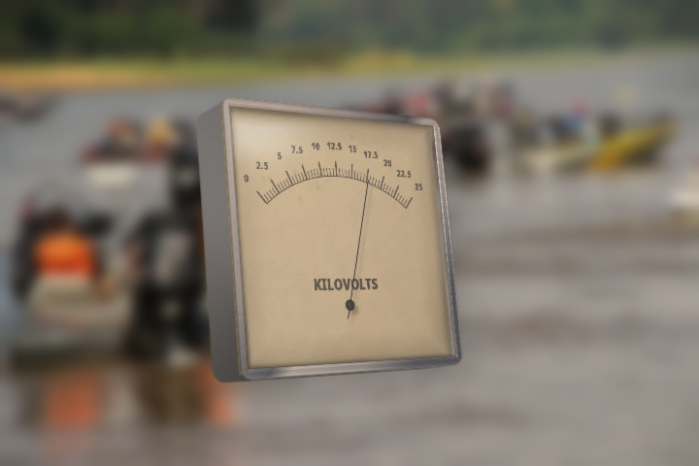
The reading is 17.5 kV
